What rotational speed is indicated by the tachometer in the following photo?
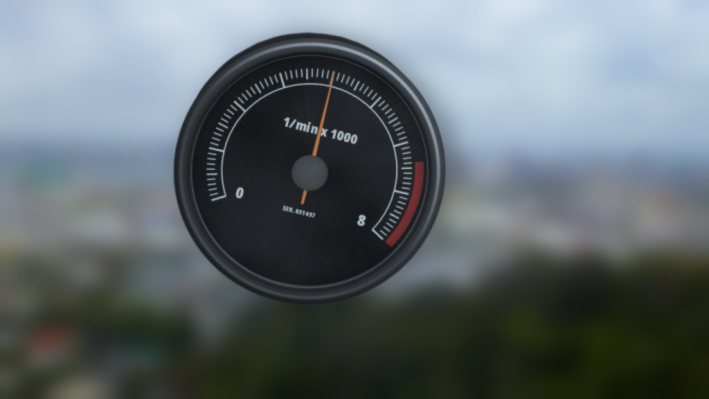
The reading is 4000 rpm
